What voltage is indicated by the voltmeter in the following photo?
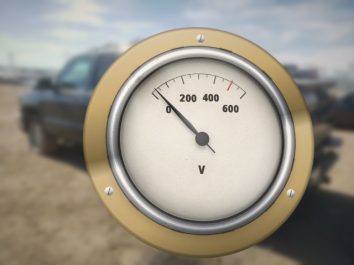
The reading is 25 V
